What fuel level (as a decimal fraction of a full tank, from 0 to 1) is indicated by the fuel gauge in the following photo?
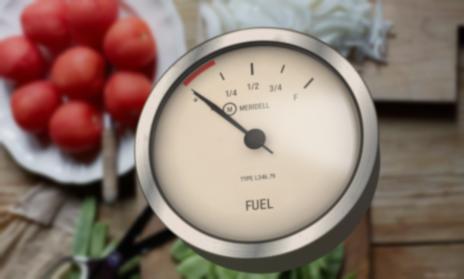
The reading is 0
